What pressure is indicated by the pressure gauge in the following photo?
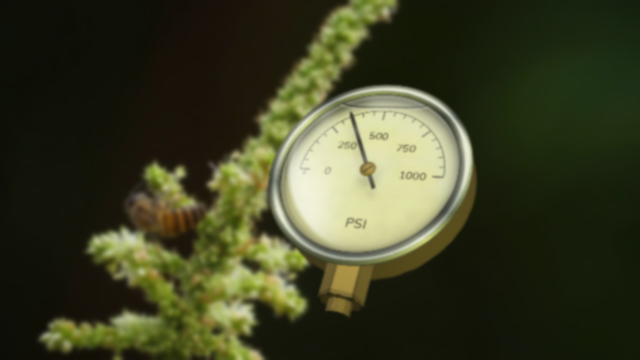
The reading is 350 psi
